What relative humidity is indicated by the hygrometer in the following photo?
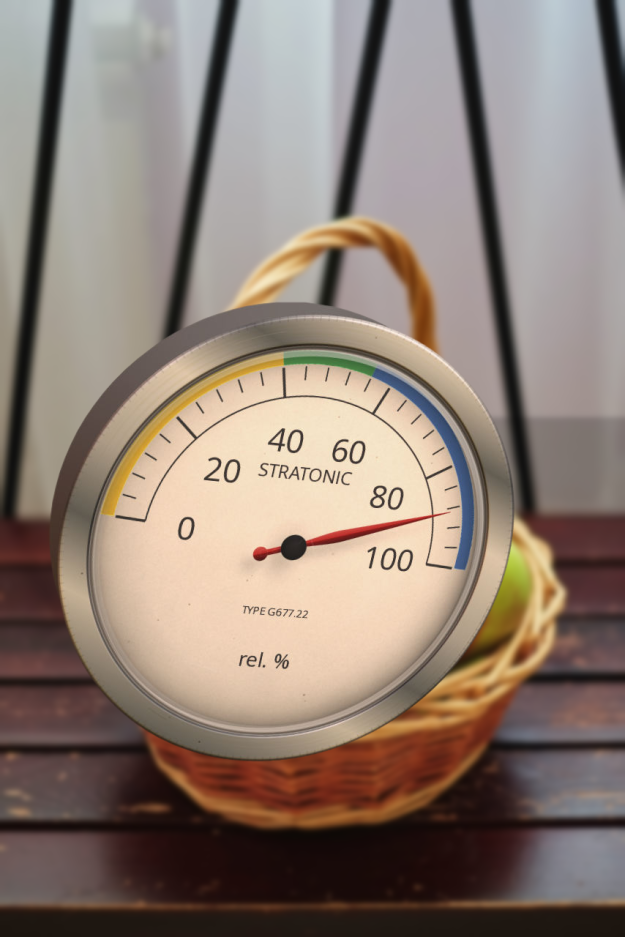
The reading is 88 %
